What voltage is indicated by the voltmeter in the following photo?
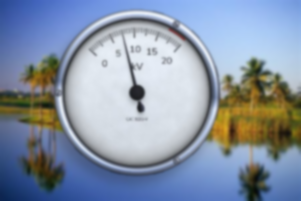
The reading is 7.5 kV
